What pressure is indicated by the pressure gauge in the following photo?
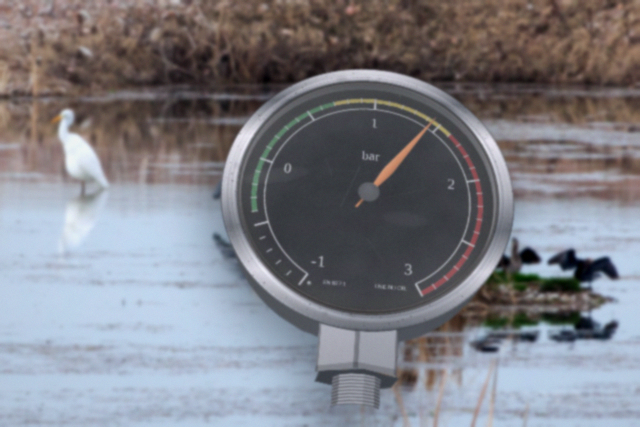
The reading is 1.45 bar
